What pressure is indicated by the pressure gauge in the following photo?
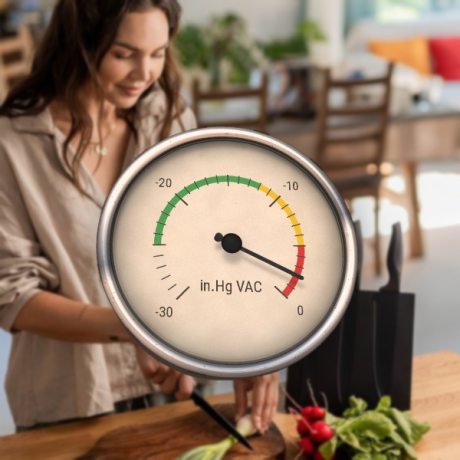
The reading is -2 inHg
